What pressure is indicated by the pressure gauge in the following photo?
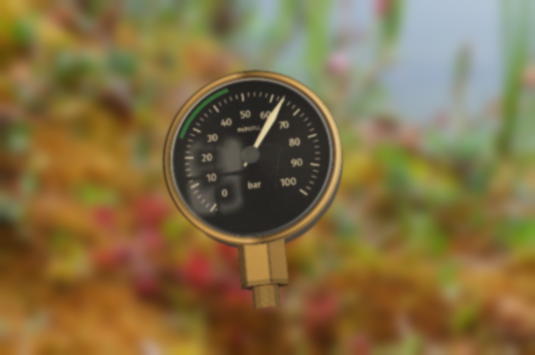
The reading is 64 bar
